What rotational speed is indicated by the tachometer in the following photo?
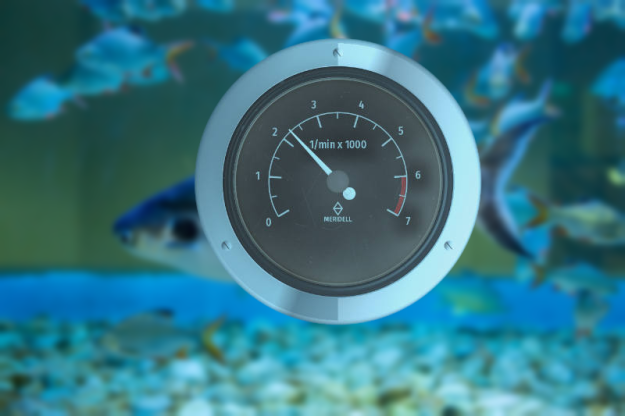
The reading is 2250 rpm
